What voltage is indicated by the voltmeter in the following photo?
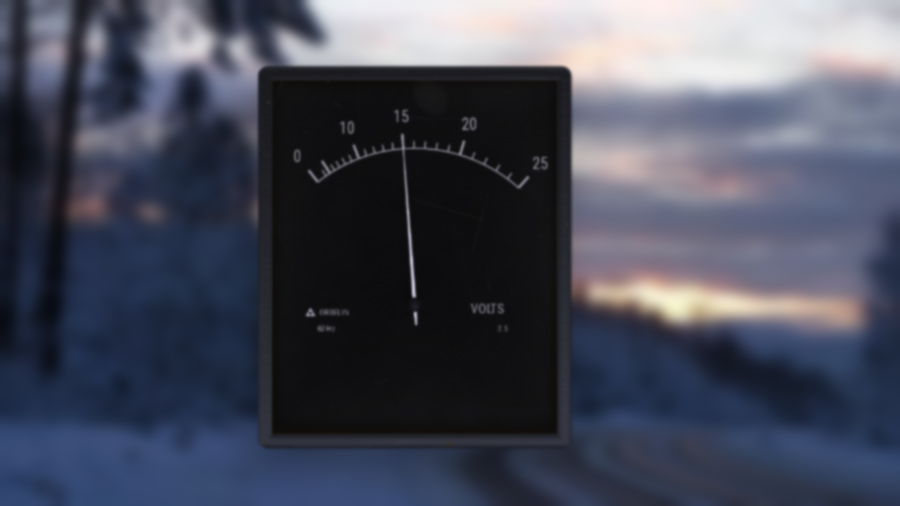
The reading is 15 V
